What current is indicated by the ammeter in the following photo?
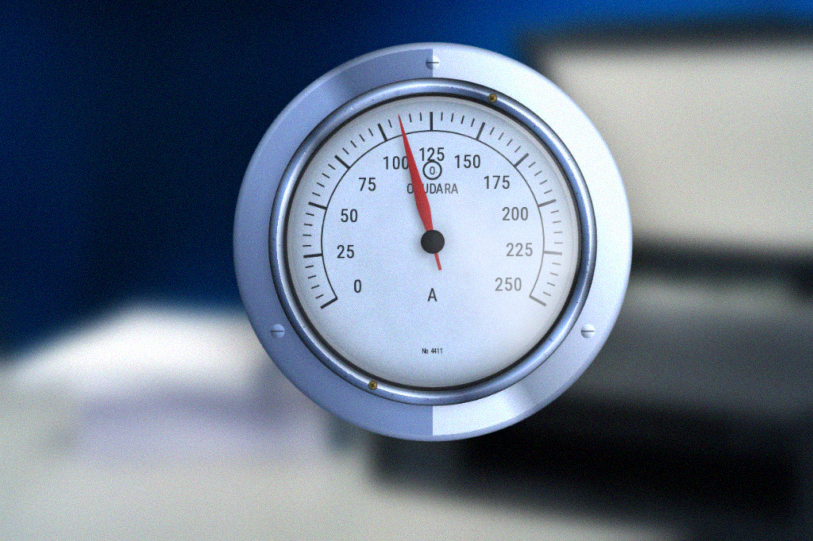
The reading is 110 A
